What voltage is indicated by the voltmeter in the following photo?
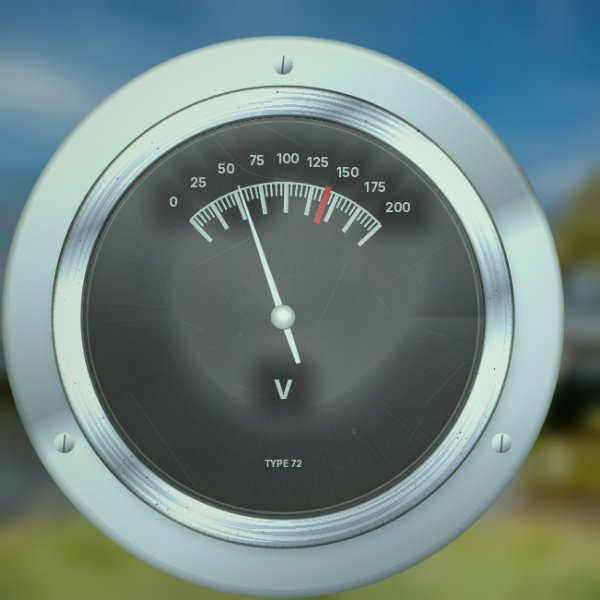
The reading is 55 V
